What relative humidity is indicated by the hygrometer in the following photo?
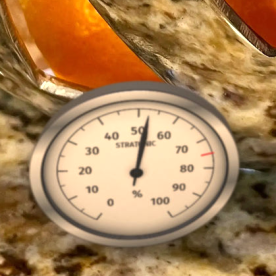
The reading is 52.5 %
